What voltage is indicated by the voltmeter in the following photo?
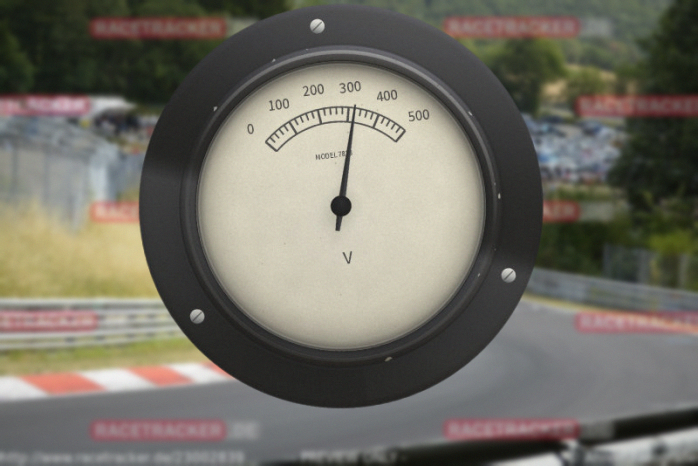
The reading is 320 V
